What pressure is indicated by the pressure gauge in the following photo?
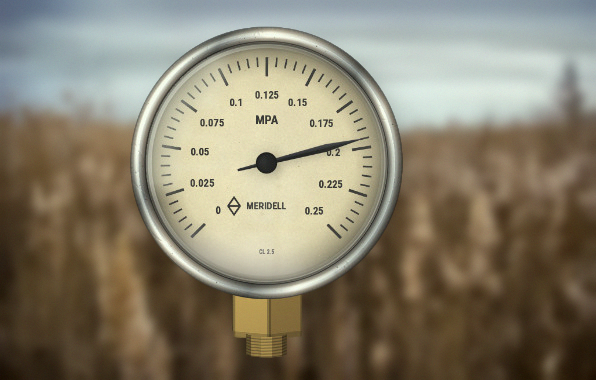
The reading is 0.195 MPa
